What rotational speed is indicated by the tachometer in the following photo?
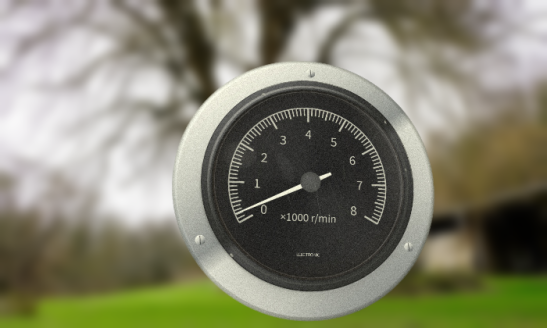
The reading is 200 rpm
